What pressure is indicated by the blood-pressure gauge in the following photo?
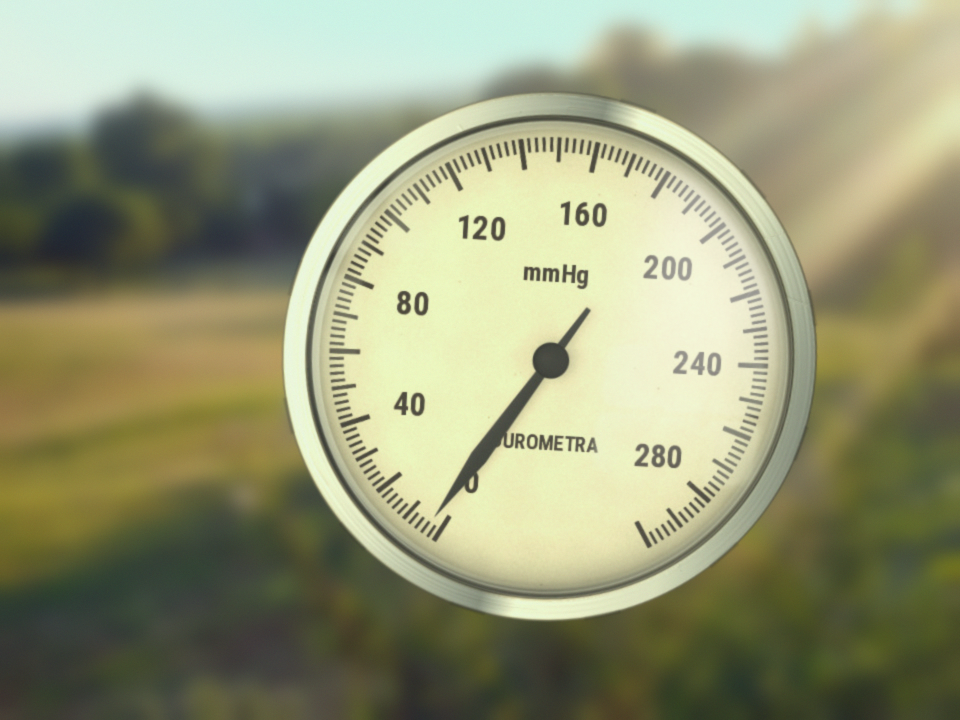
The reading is 4 mmHg
